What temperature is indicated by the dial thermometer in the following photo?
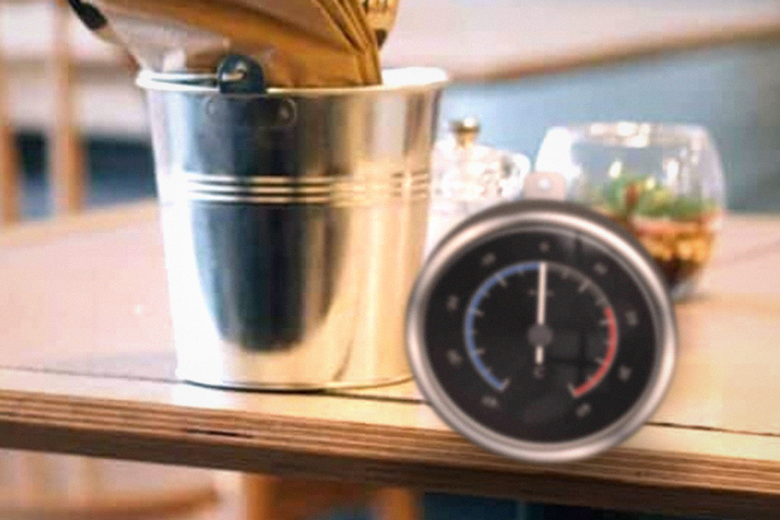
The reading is 0 °C
